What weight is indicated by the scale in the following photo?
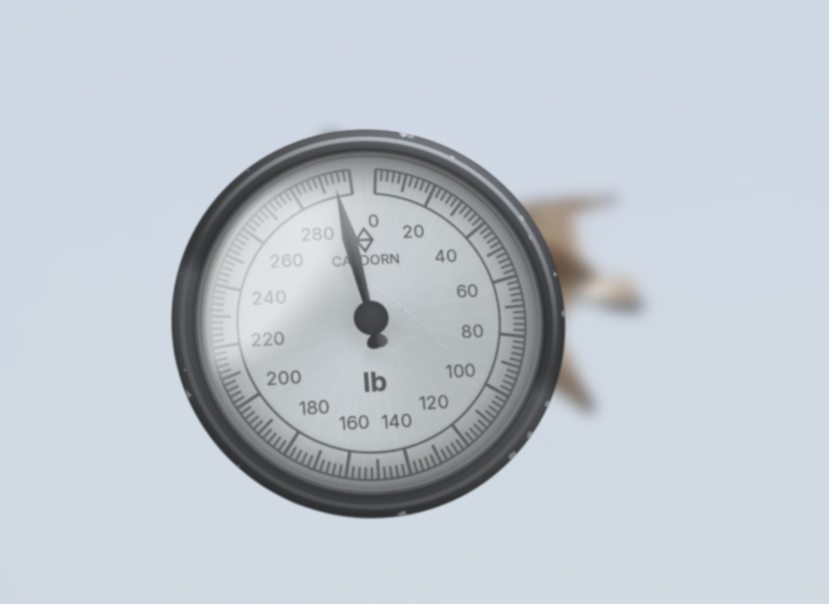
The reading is 294 lb
